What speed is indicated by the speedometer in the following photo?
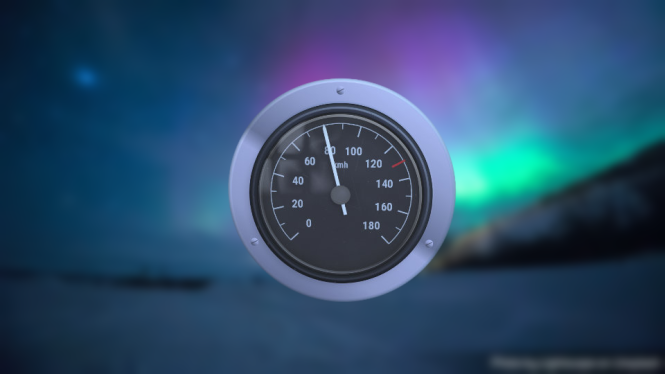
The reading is 80 km/h
